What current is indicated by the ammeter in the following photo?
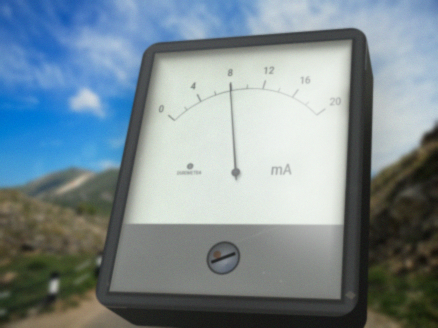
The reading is 8 mA
